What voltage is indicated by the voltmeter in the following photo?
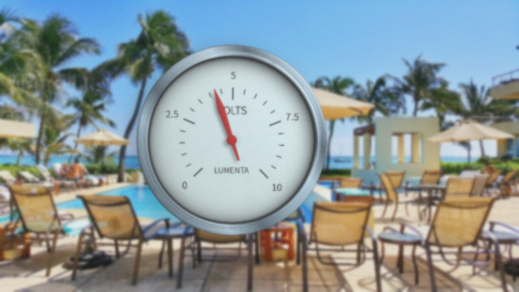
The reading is 4.25 V
